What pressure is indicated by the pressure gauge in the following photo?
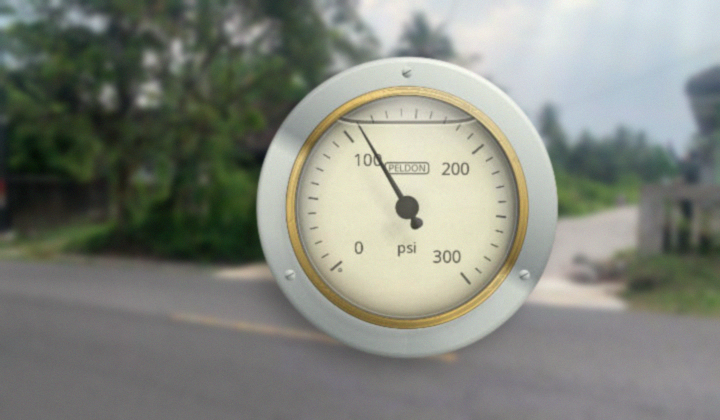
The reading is 110 psi
